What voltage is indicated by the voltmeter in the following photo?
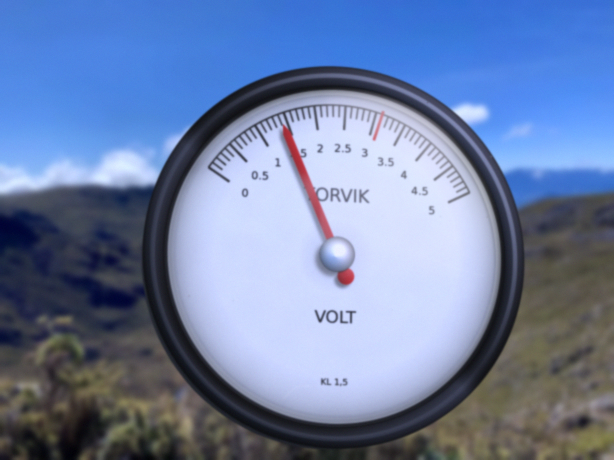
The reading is 1.4 V
